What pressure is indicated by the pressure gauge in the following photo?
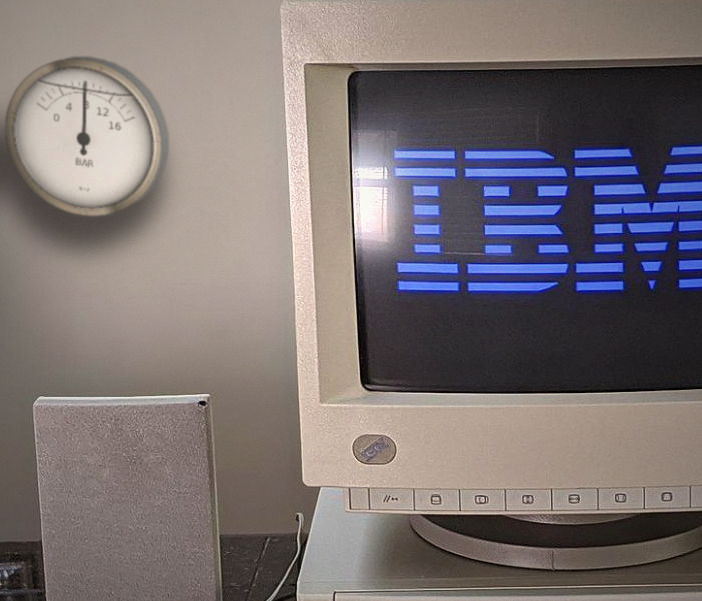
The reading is 8 bar
